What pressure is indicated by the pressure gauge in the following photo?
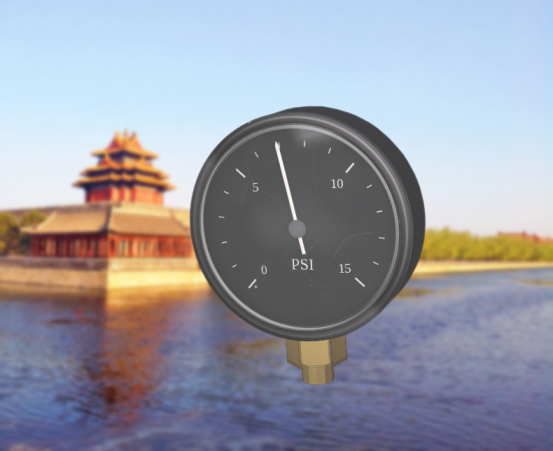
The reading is 7 psi
